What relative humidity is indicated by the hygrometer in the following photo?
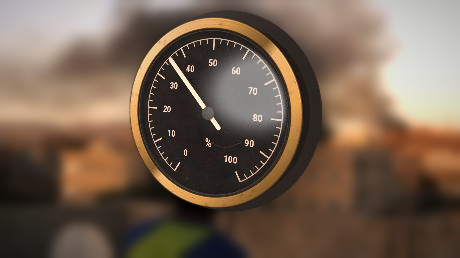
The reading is 36 %
